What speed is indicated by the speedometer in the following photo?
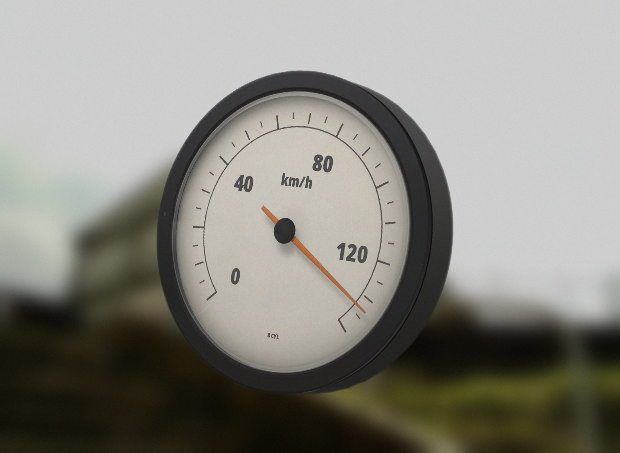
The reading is 132.5 km/h
